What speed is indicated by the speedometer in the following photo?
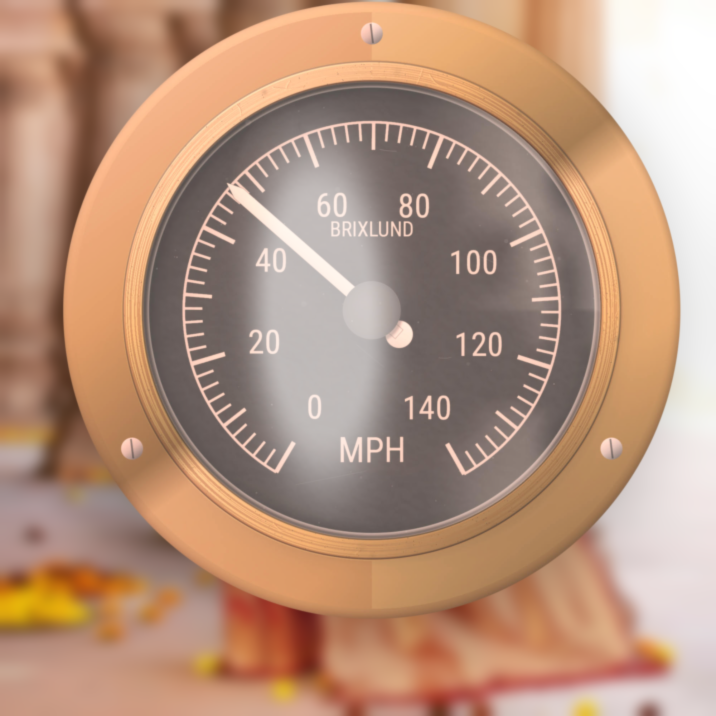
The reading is 47 mph
